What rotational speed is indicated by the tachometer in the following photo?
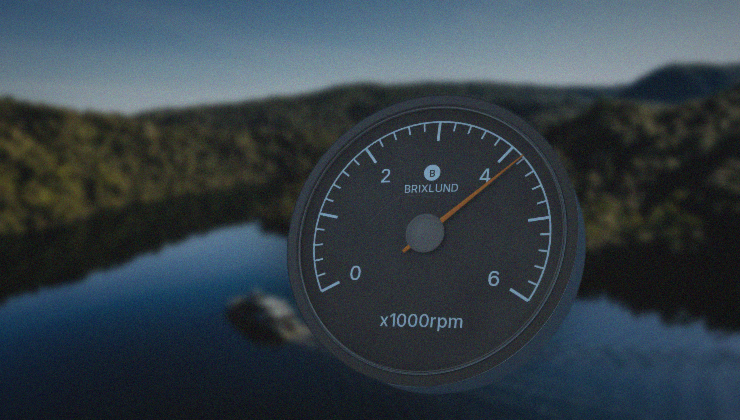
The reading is 4200 rpm
